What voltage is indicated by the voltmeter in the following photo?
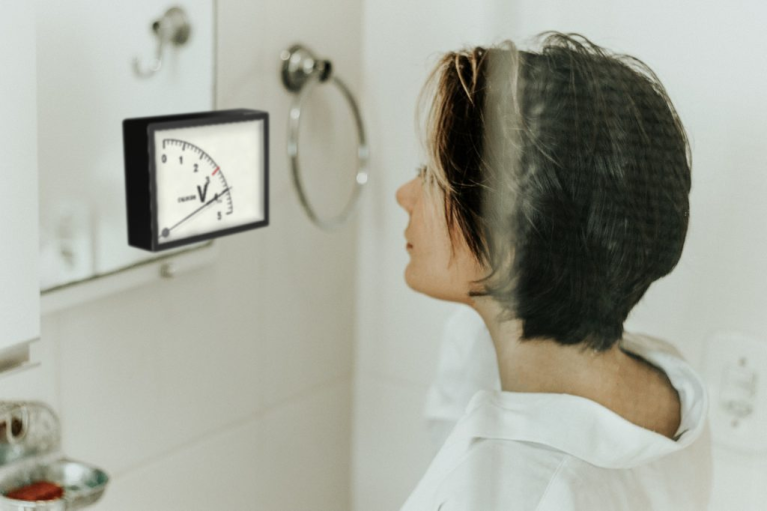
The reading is 4 V
